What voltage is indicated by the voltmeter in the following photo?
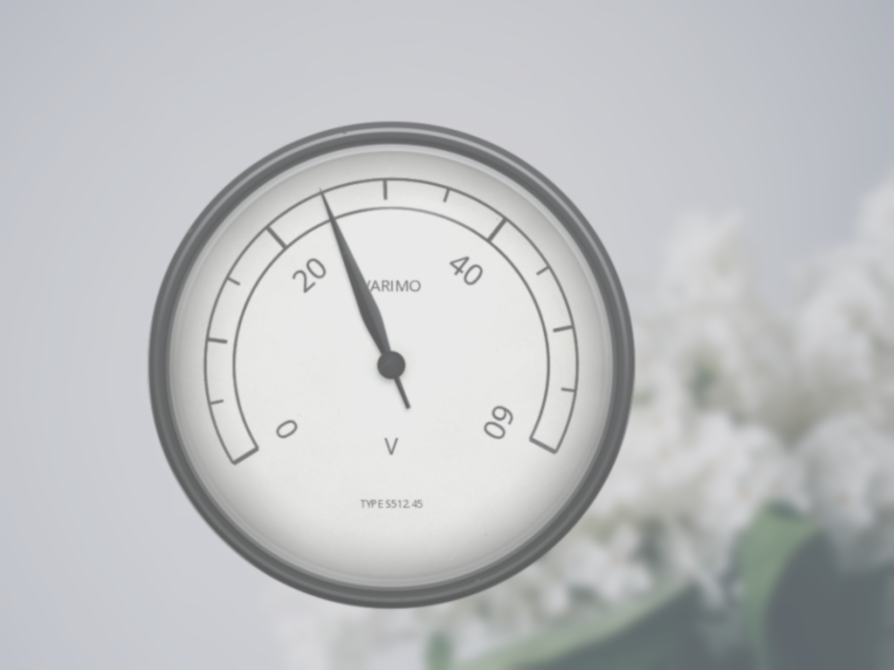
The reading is 25 V
